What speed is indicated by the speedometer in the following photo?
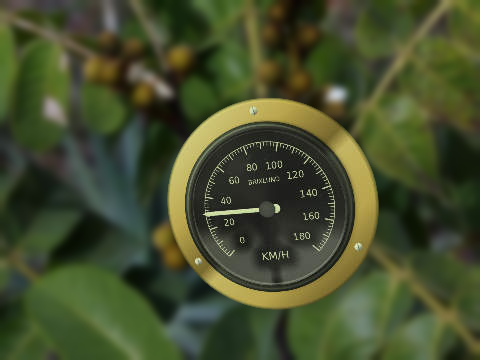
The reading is 30 km/h
